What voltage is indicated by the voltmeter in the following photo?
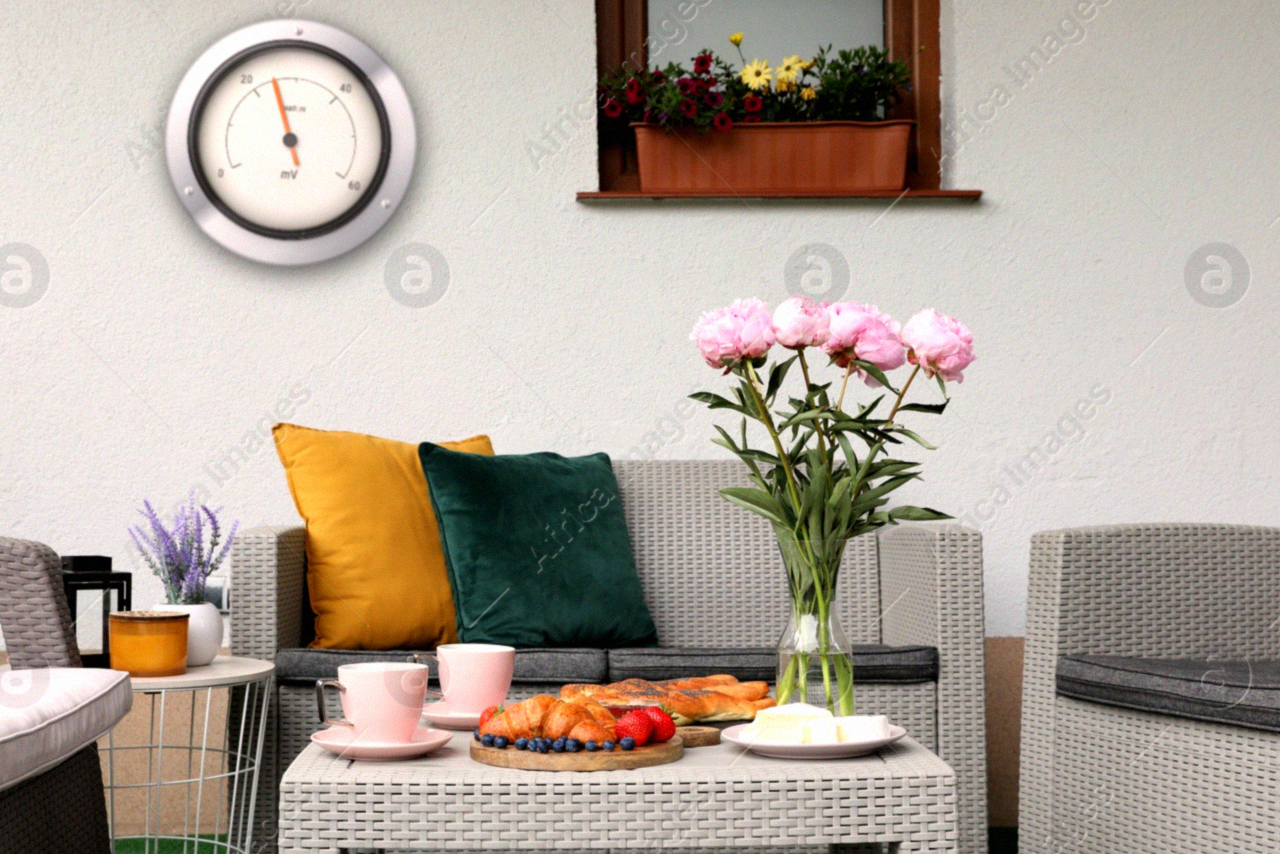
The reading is 25 mV
